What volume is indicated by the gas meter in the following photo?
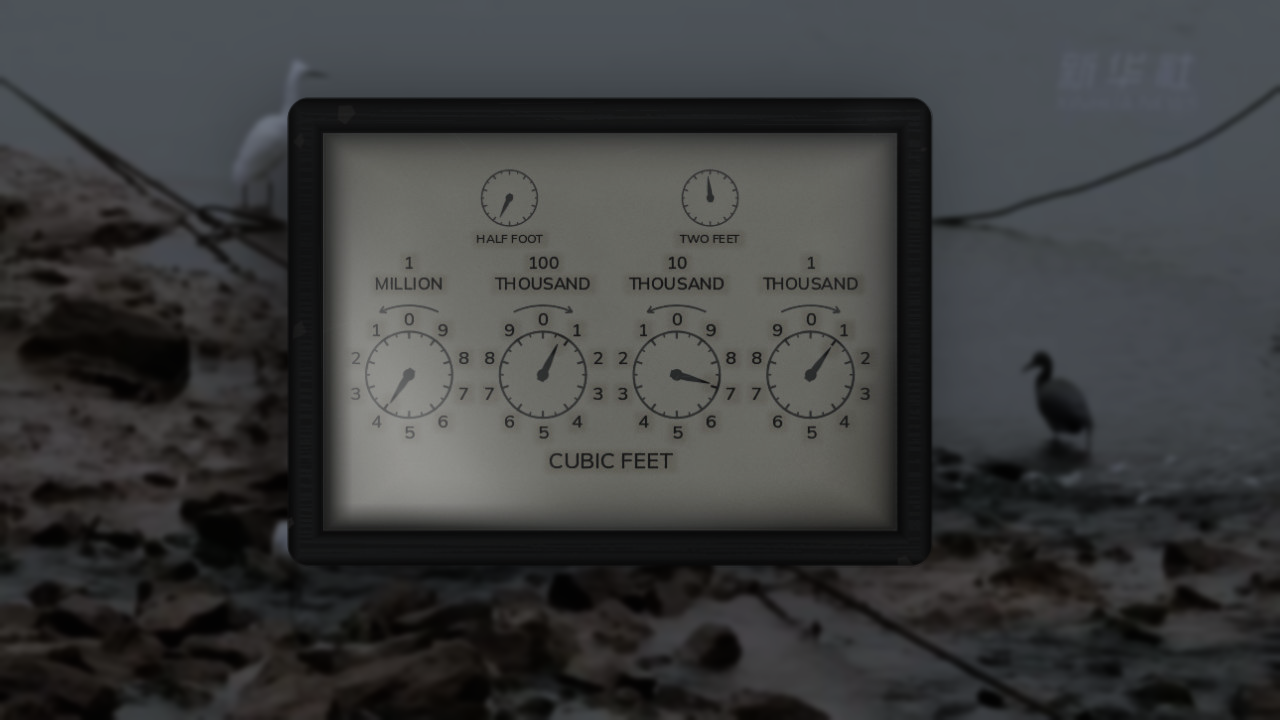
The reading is 407100 ft³
